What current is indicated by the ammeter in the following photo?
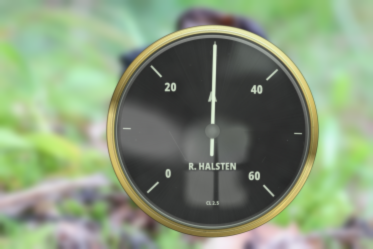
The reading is 30 A
